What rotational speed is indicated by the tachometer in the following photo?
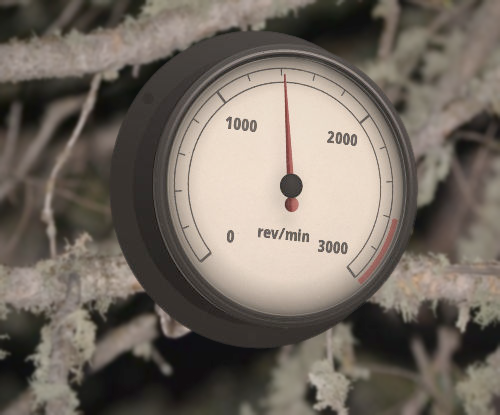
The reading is 1400 rpm
